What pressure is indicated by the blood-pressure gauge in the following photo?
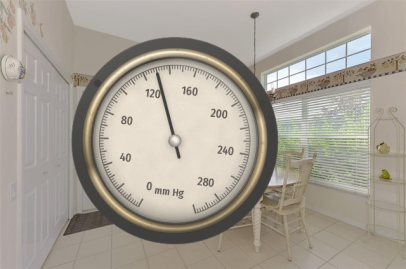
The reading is 130 mmHg
